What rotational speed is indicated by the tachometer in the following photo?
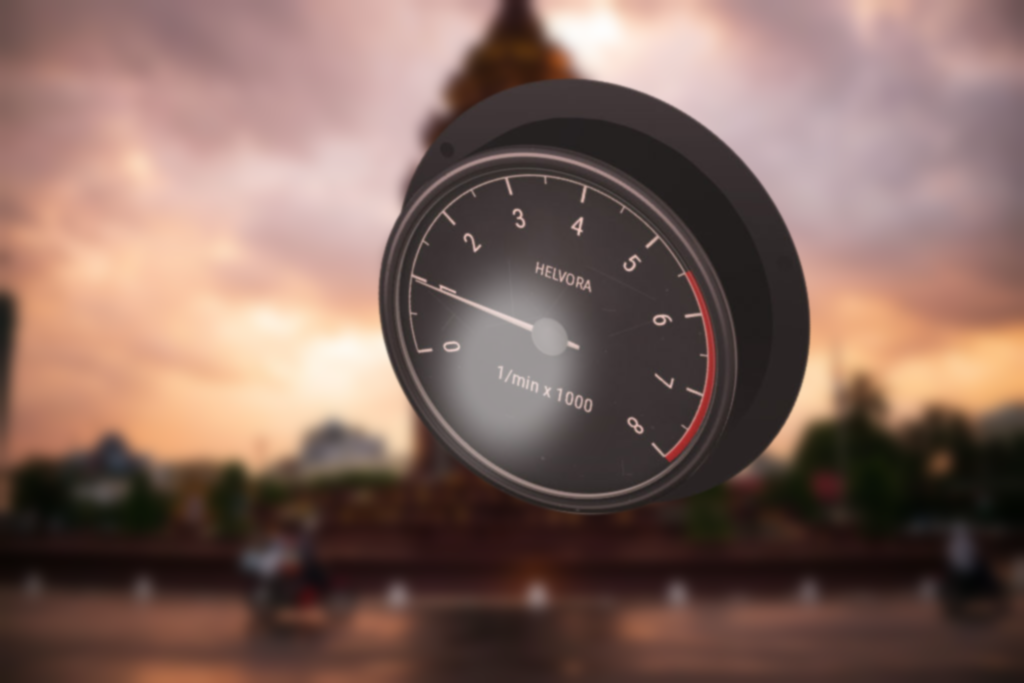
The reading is 1000 rpm
